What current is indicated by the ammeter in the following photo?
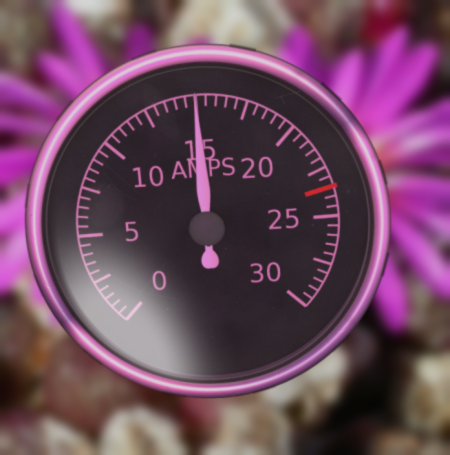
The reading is 15 A
